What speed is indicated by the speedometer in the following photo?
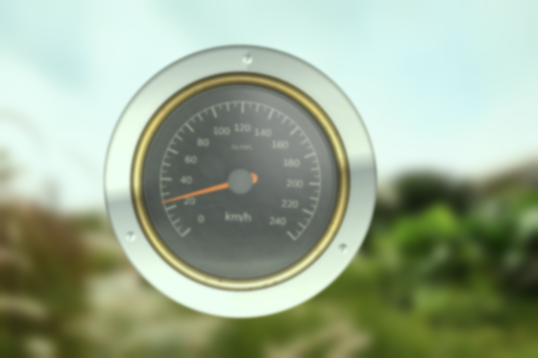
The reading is 25 km/h
